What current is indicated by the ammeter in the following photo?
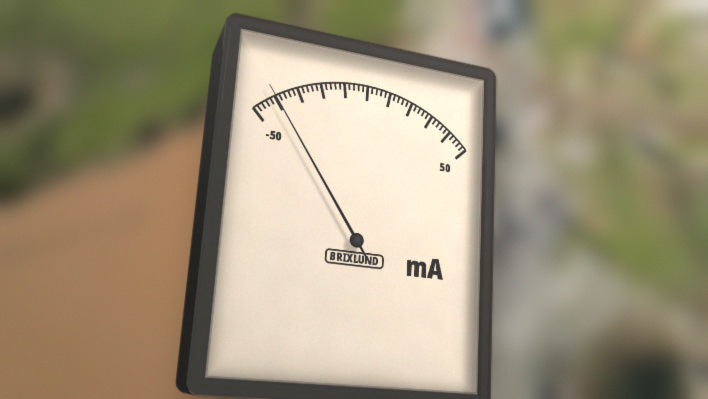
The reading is -40 mA
